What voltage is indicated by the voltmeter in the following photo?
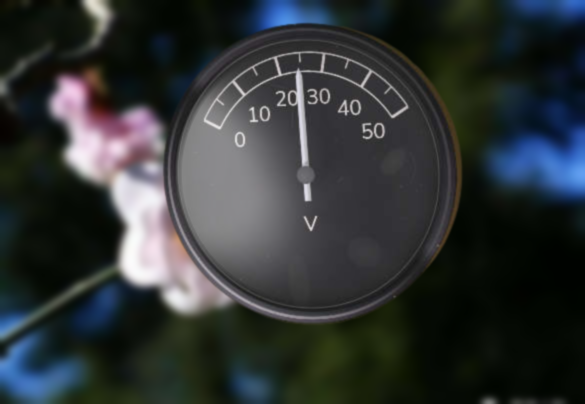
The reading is 25 V
